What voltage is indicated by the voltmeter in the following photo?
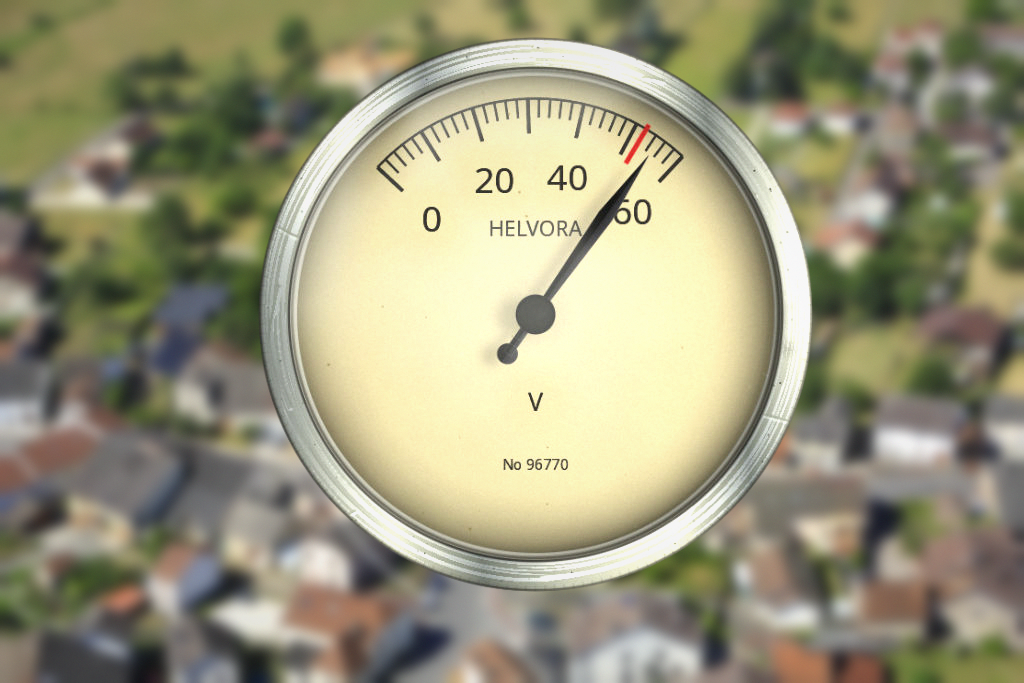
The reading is 55 V
